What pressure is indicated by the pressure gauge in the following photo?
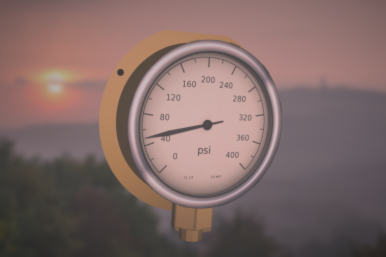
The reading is 50 psi
